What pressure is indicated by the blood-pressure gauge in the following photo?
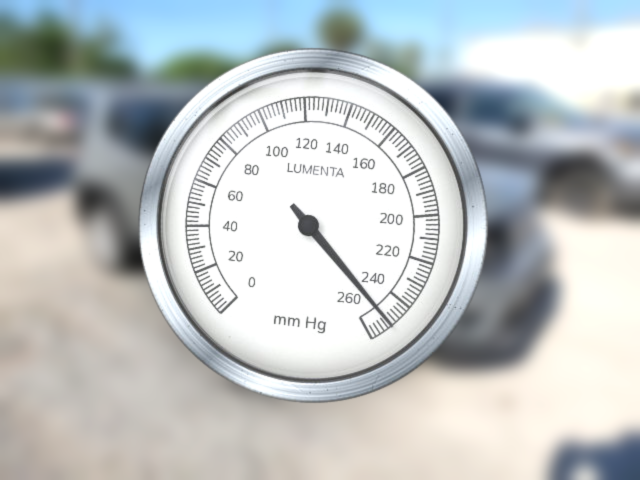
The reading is 250 mmHg
